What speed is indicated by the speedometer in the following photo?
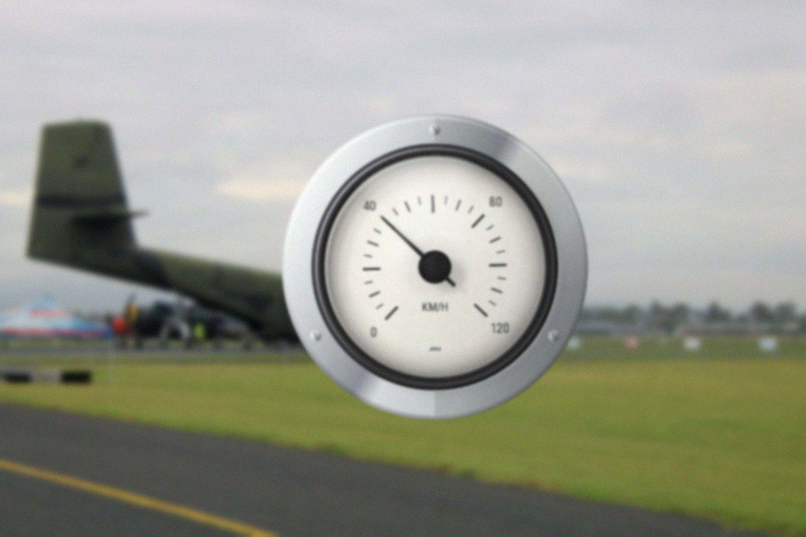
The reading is 40 km/h
